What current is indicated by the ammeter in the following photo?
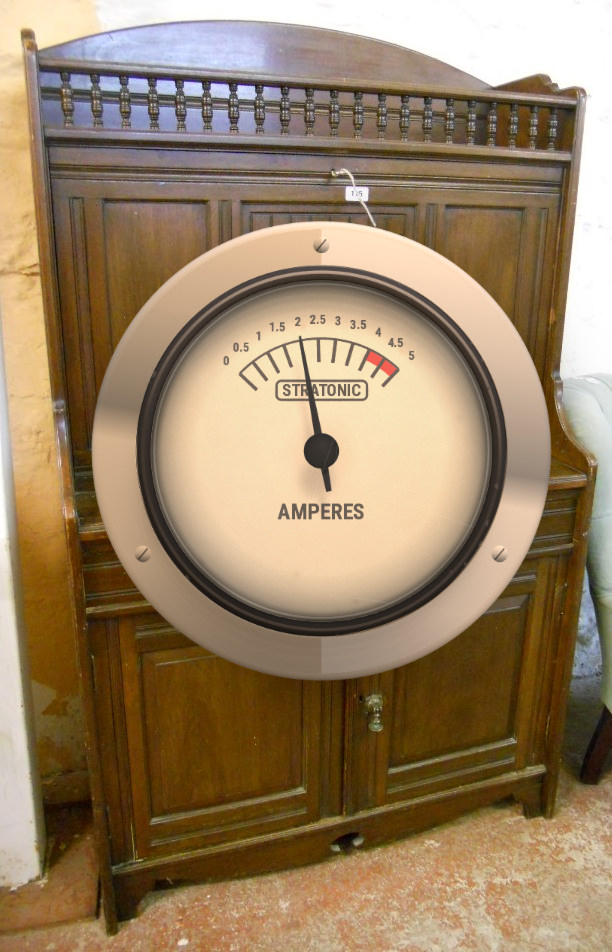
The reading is 2 A
